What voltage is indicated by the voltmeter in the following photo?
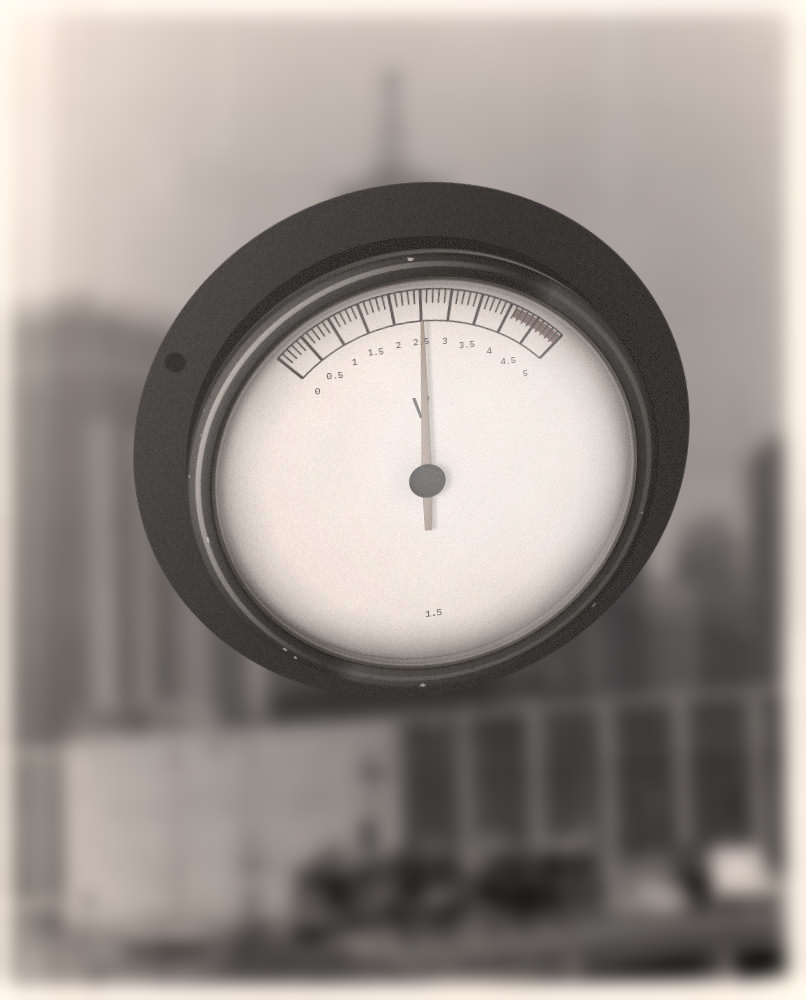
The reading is 2.5 V
